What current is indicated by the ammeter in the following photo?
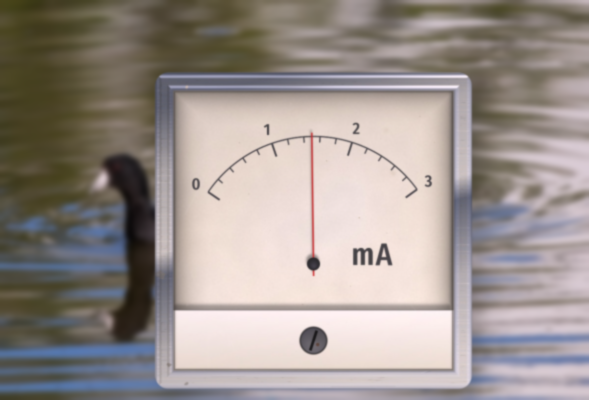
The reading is 1.5 mA
